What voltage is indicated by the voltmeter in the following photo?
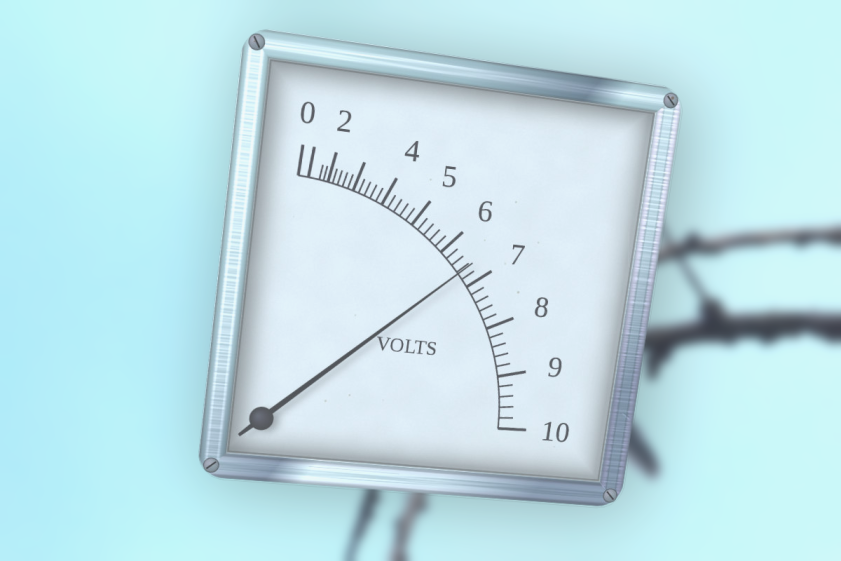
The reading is 6.6 V
